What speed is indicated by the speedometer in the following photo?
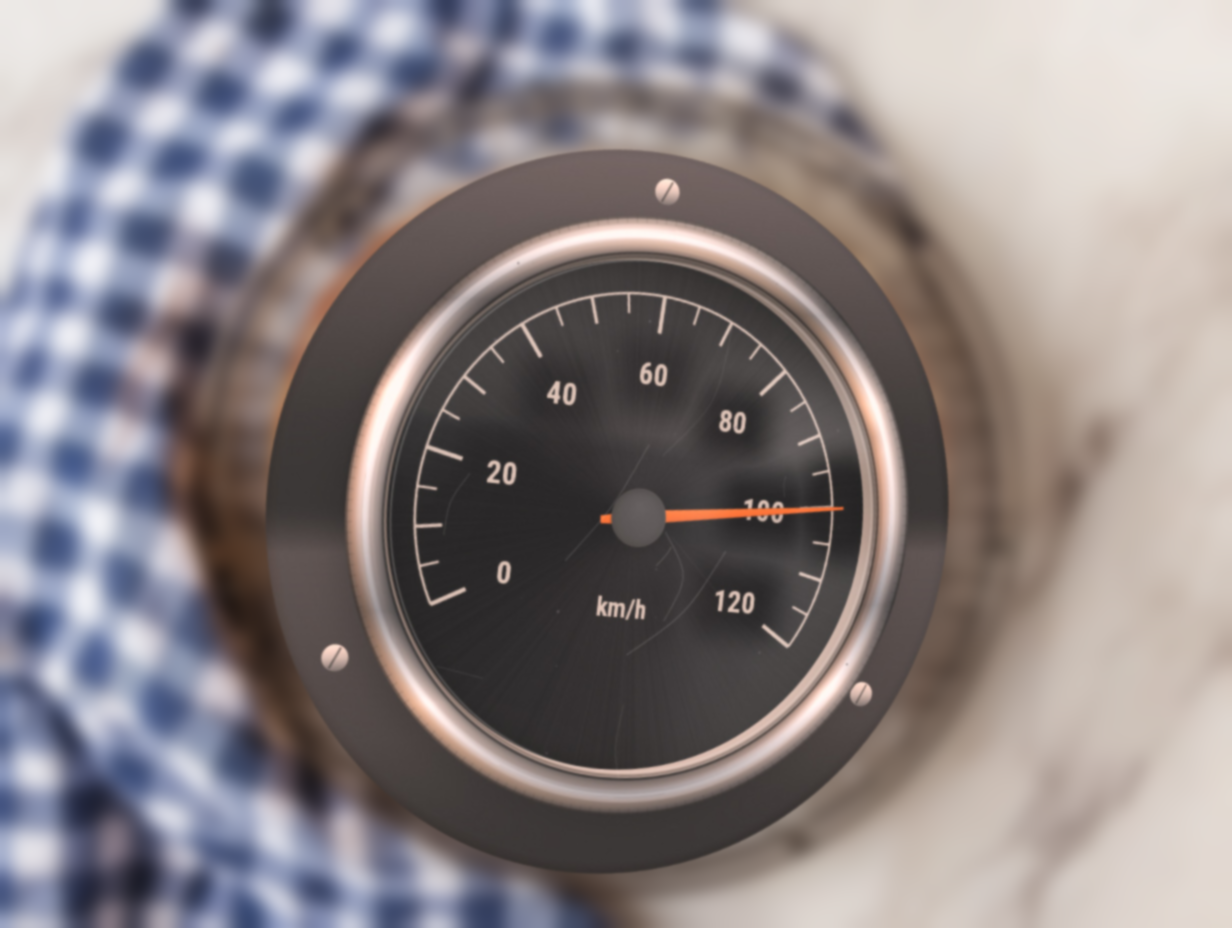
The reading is 100 km/h
